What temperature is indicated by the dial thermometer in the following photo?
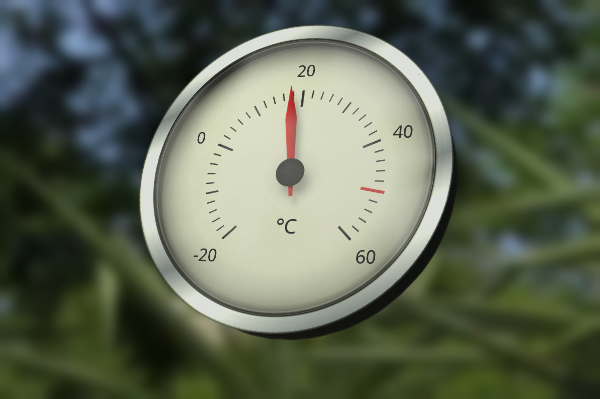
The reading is 18 °C
